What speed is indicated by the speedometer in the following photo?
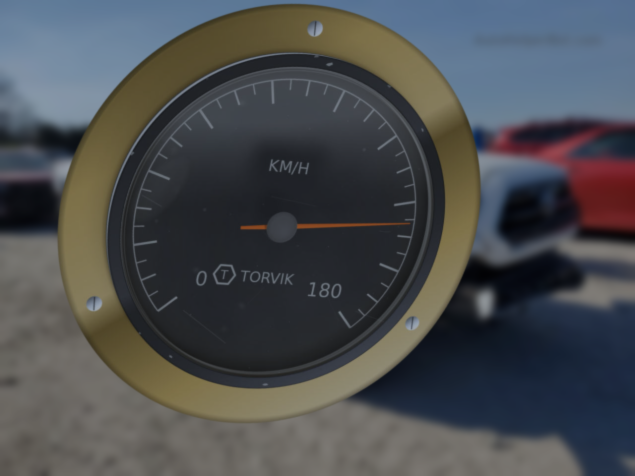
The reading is 145 km/h
